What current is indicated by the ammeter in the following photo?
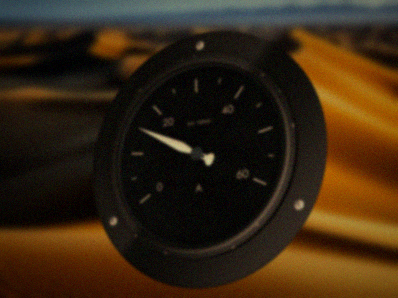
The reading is 15 A
